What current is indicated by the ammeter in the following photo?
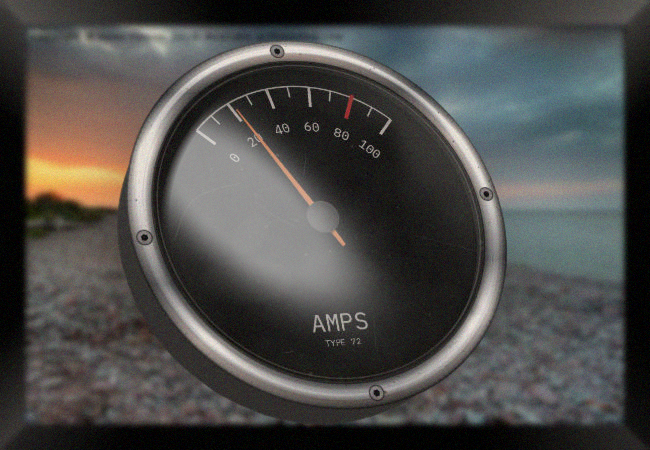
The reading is 20 A
